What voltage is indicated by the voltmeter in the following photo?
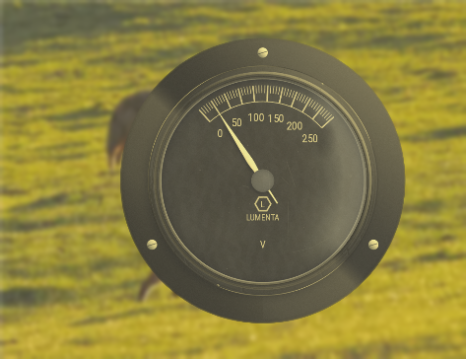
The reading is 25 V
